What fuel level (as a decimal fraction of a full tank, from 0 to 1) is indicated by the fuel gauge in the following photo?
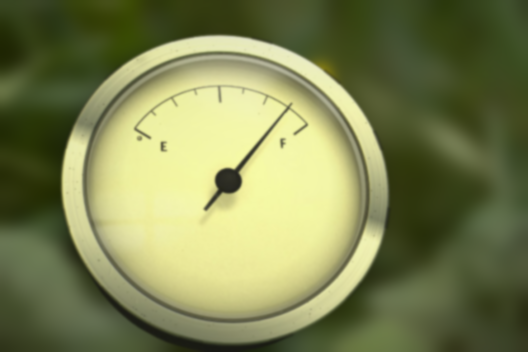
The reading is 0.875
